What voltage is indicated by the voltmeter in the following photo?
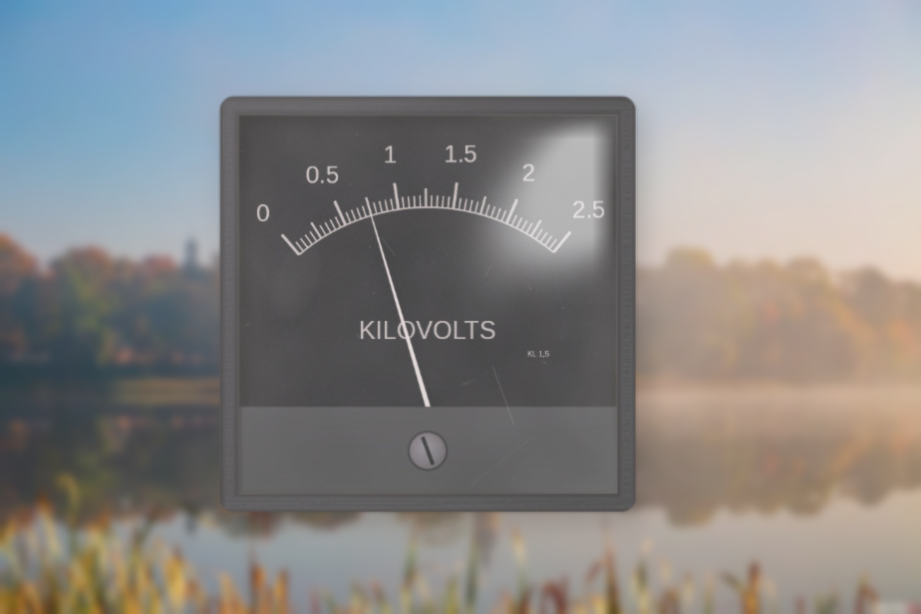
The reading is 0.75 kV
